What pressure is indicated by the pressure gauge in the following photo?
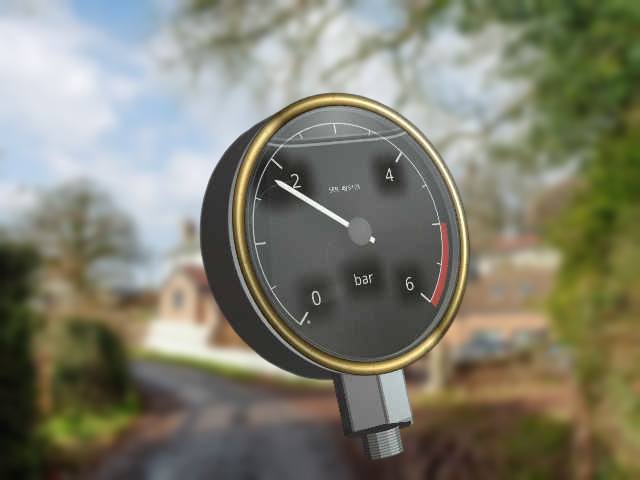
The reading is 1.75 bar
